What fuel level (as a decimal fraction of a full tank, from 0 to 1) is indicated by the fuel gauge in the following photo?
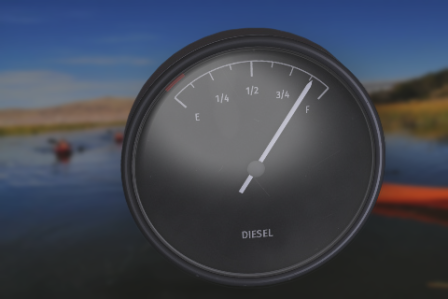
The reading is 0.875
